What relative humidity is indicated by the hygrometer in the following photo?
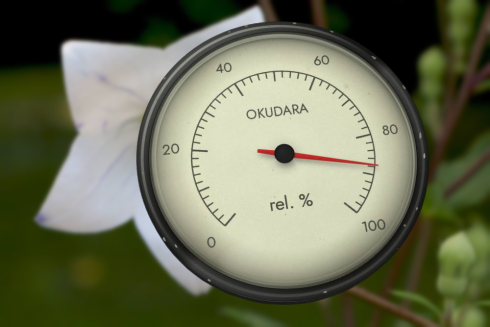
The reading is 88 %
